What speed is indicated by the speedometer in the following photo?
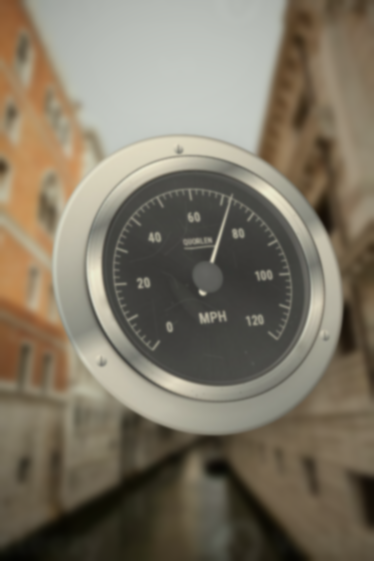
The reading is 72 mph
